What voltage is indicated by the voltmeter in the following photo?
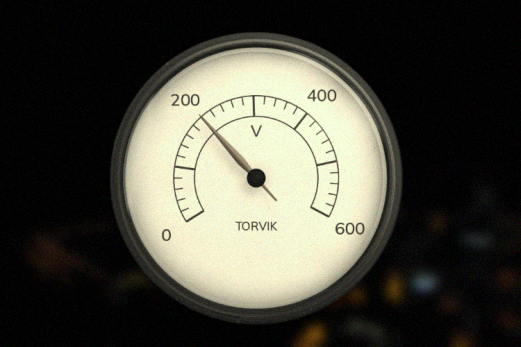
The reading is 200 V
